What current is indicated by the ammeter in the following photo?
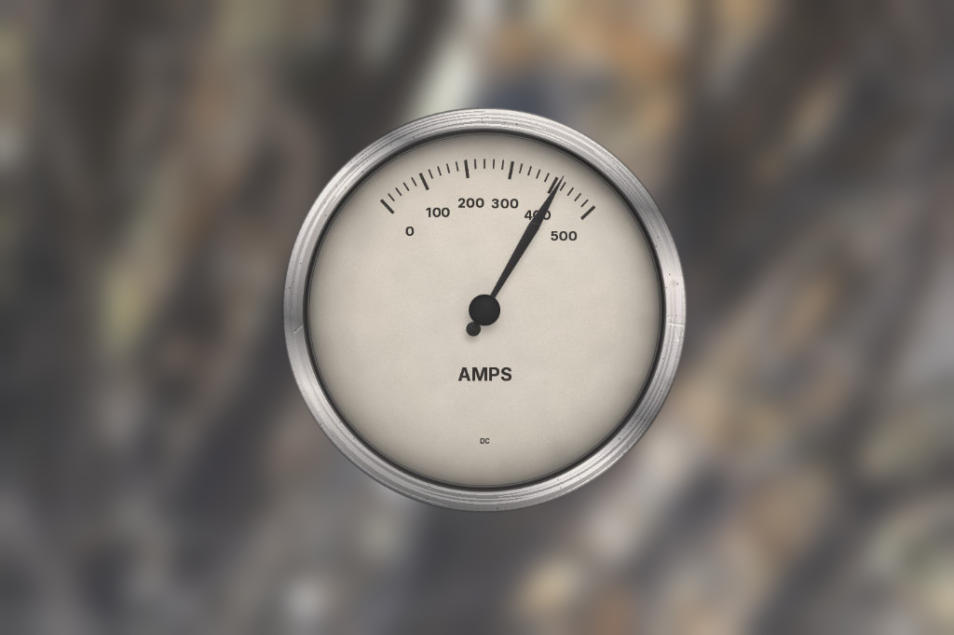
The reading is 410 A
